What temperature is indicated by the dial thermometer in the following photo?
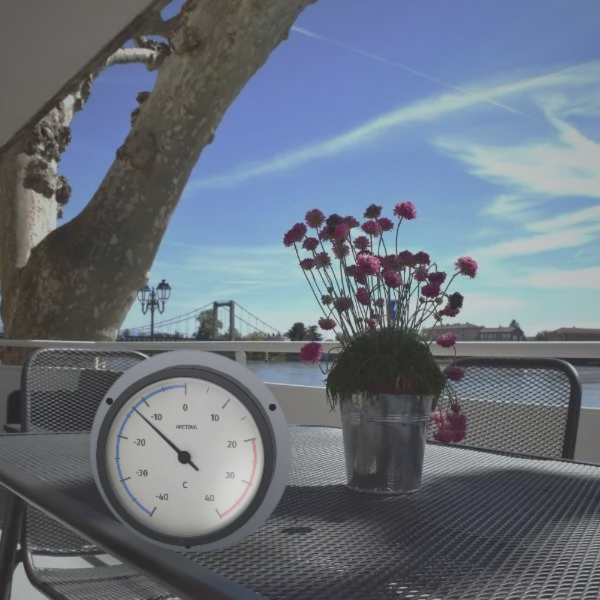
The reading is -12.5 °C
